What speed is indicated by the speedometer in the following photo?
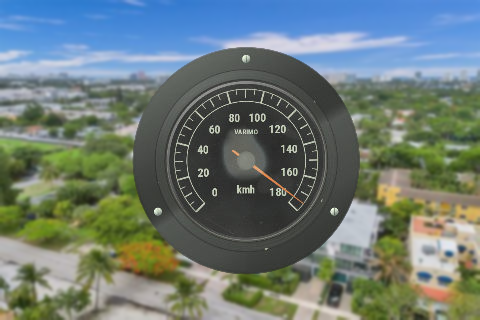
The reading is 175 km/h
